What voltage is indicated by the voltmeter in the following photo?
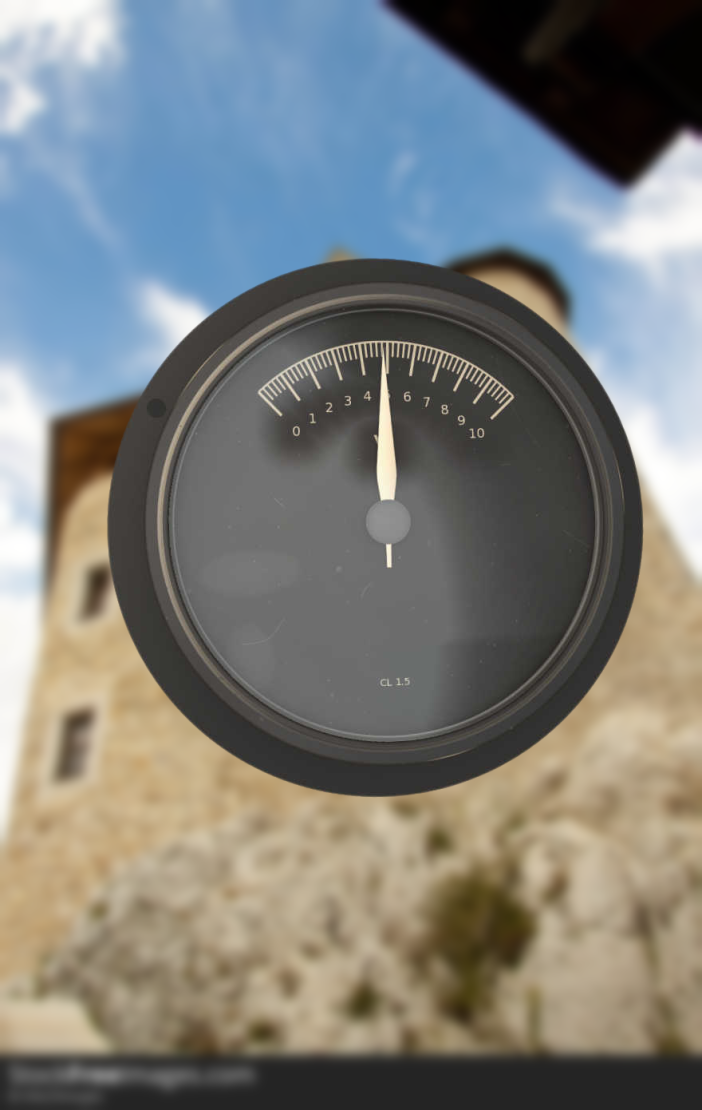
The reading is 4.8 V
